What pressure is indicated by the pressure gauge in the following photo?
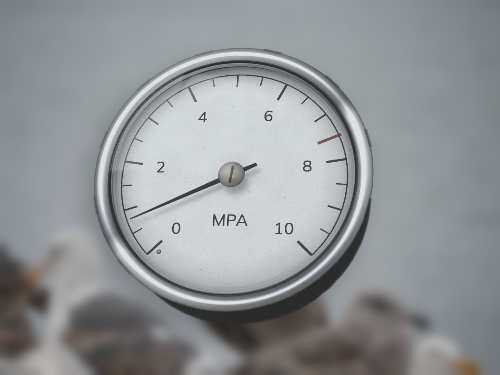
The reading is 0.75 MPa
